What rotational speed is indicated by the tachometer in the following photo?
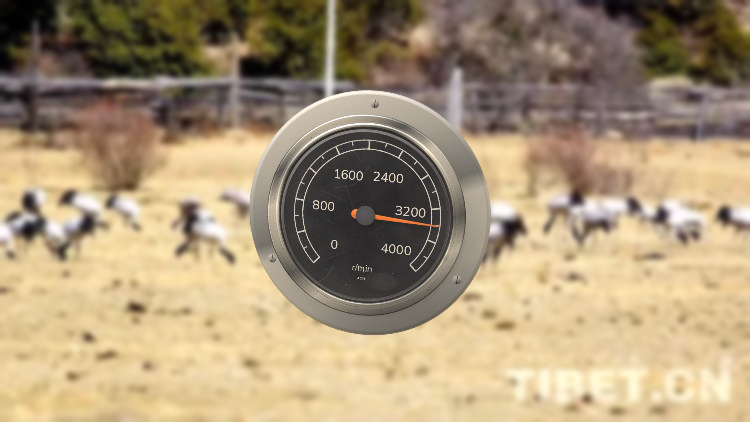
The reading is 3400 rpm
